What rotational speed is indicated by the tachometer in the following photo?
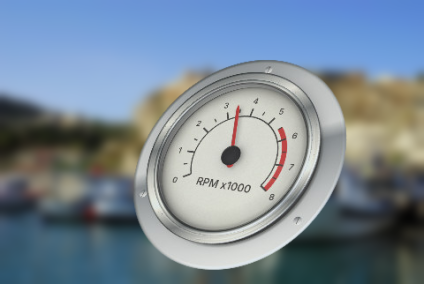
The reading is 3500 rpm
